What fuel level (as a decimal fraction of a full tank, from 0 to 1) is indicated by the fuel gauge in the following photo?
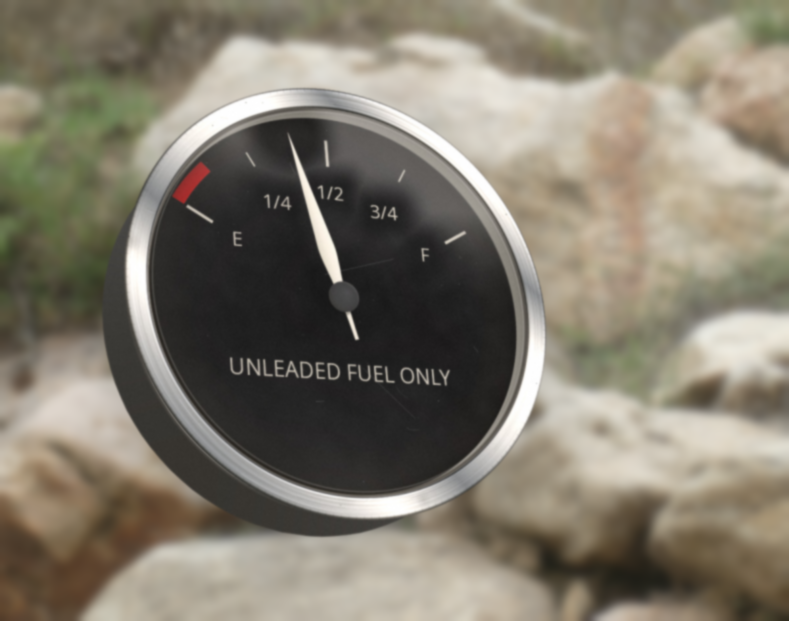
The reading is 0.375
